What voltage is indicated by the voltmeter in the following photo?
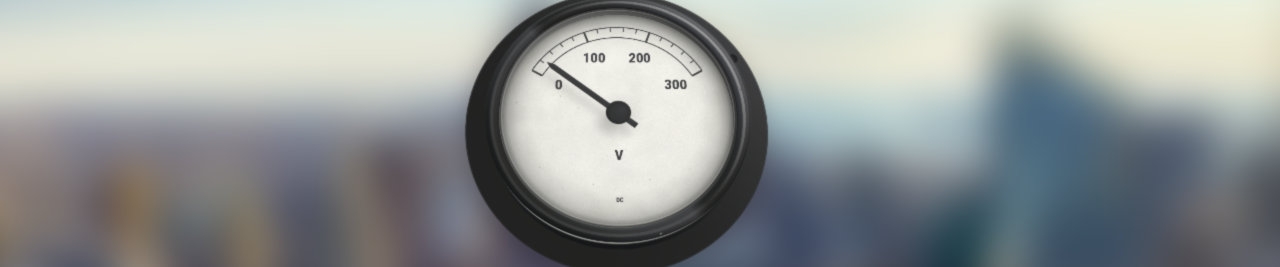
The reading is 20 V
